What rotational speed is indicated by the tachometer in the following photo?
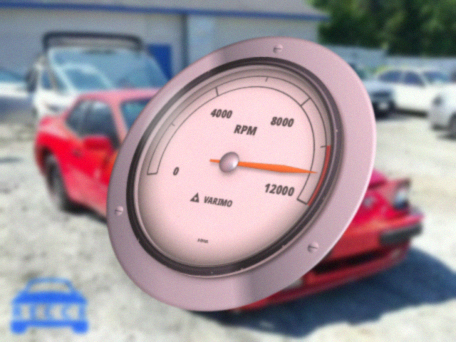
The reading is 11000 rpm
